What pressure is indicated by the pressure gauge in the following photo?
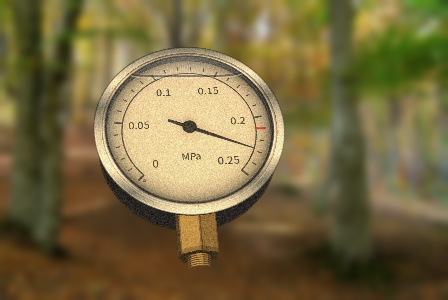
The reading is 0.23 MPa
